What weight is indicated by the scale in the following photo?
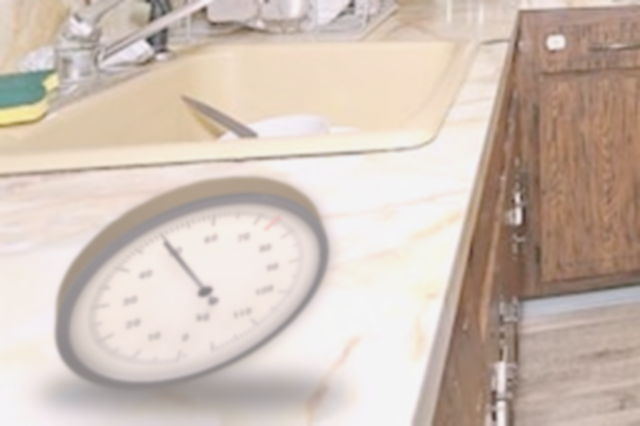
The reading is 50 kg
